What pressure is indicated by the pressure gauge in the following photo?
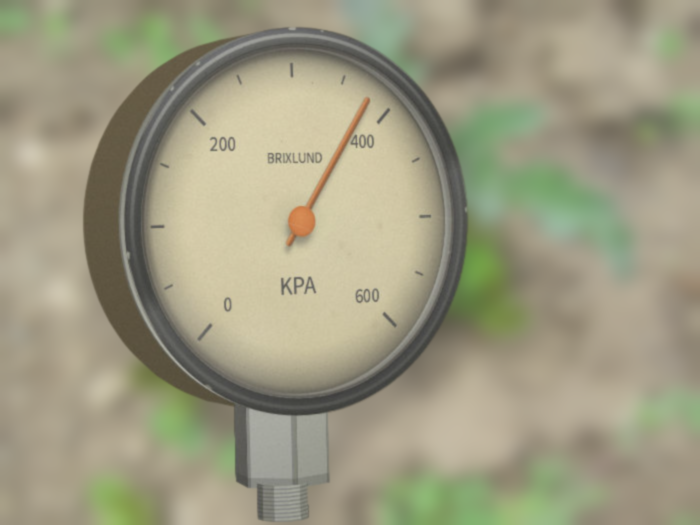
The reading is 375 kPa
